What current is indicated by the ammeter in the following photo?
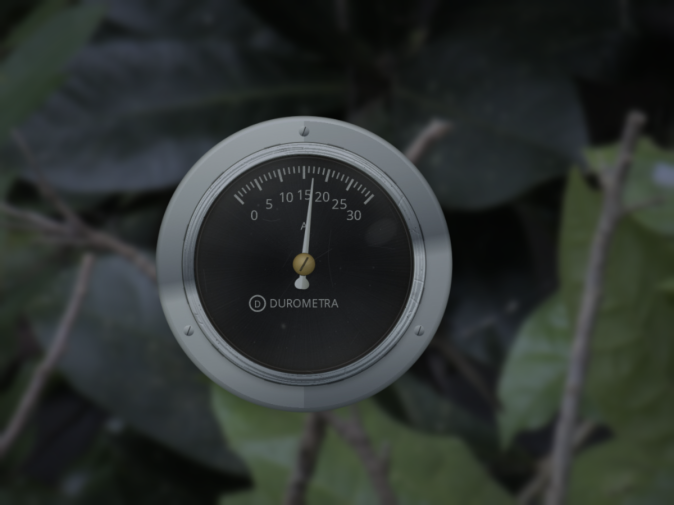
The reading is 17 A
